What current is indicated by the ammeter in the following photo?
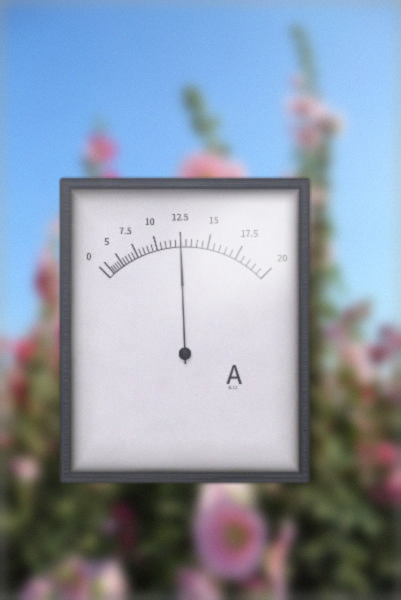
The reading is 12.5 A
